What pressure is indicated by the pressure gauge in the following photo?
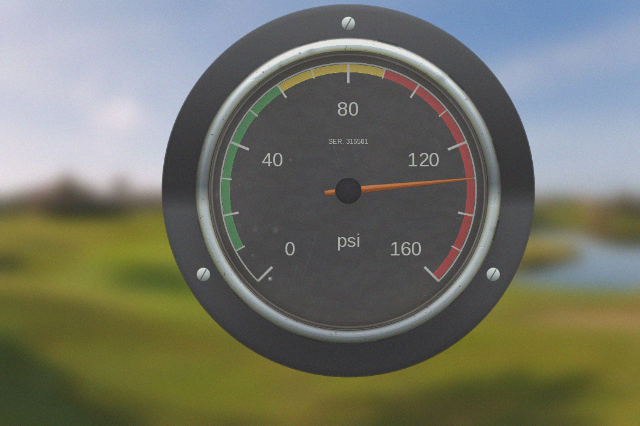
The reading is 130 psi
